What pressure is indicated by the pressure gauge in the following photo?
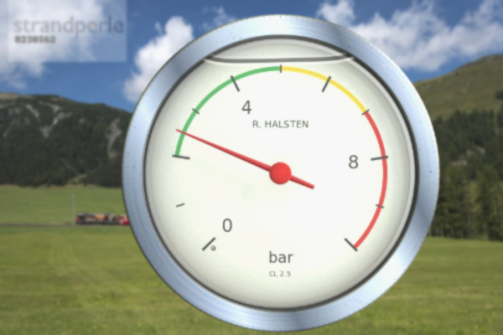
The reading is 2.5 bar
